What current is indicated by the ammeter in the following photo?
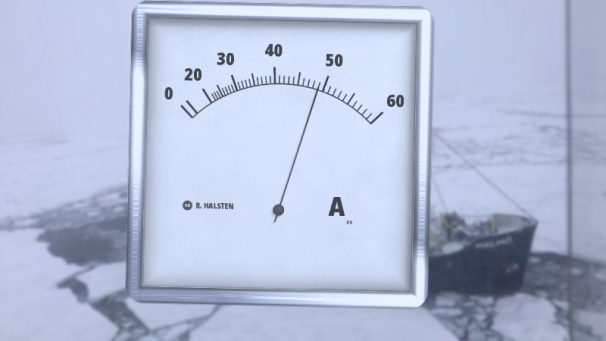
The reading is 49 A
